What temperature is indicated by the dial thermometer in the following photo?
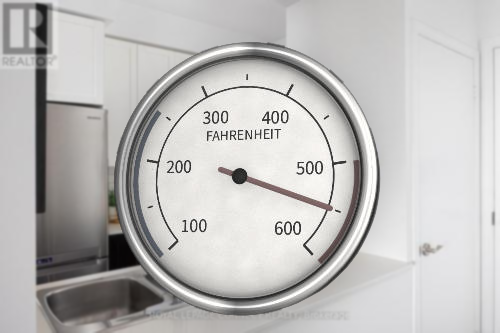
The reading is 550 °F
